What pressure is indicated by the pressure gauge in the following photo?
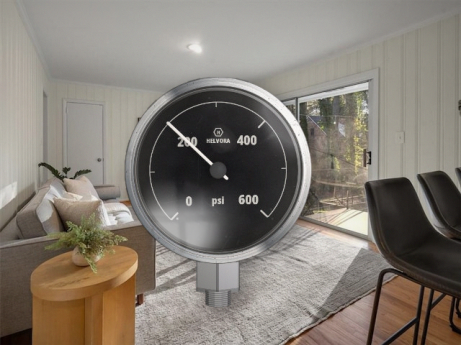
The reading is 200 psi
